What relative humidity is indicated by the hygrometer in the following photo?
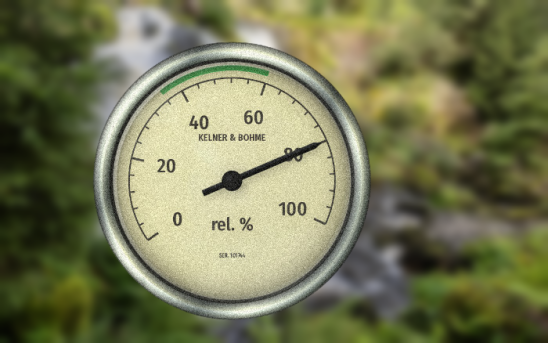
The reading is 80 %
